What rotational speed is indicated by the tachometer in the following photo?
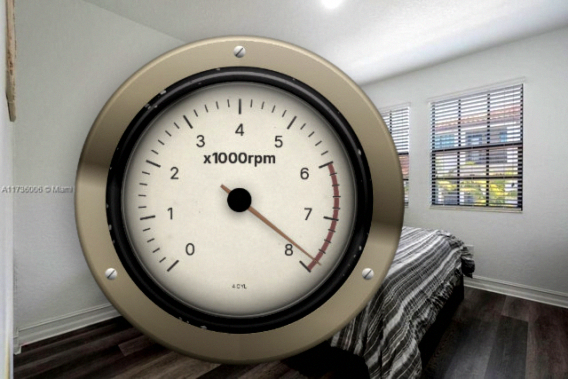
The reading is 7800 rpm
